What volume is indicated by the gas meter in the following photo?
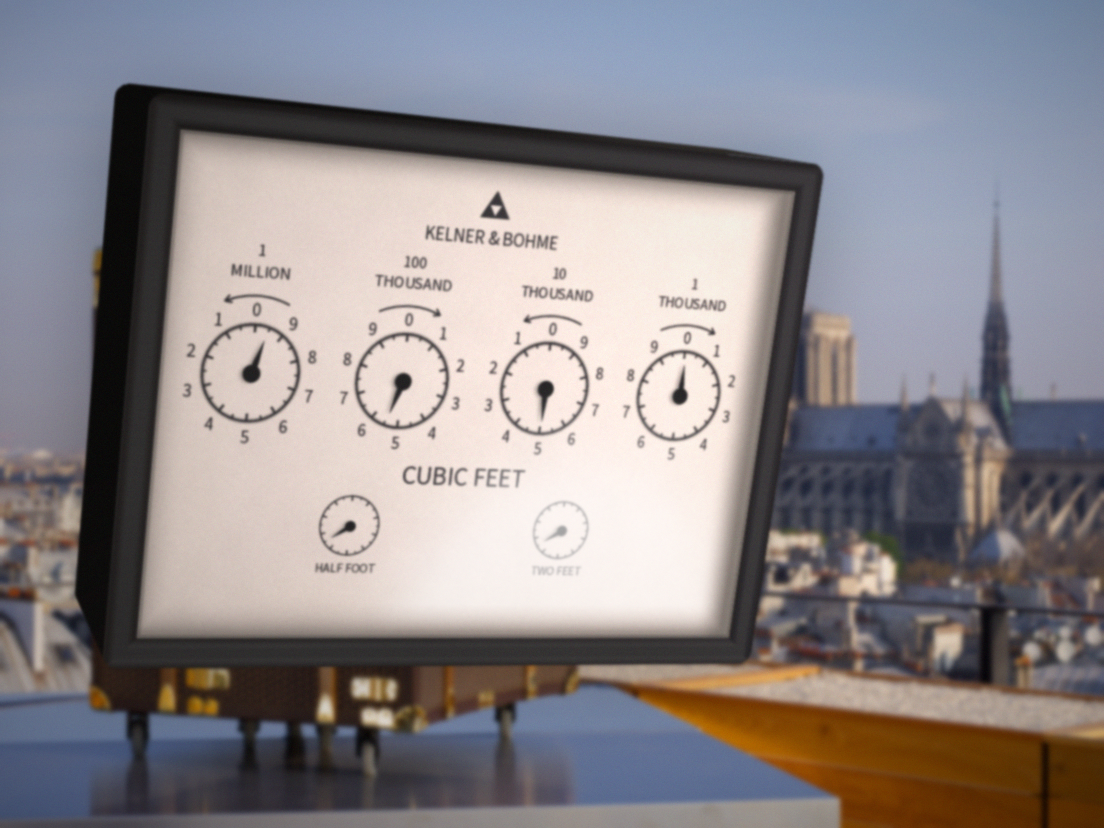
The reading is 955000 ft³
